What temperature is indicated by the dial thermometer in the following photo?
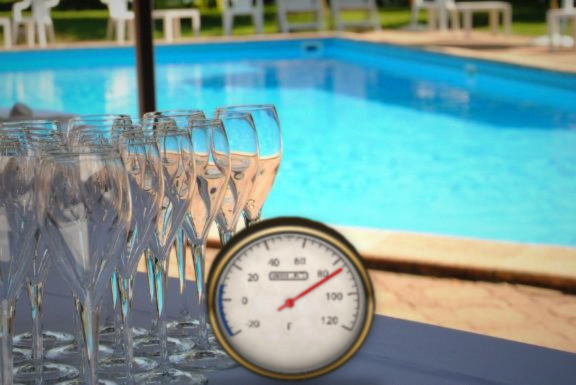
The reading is 84 °F
